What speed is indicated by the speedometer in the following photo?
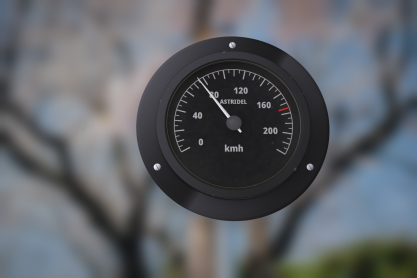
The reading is 75 km/h
